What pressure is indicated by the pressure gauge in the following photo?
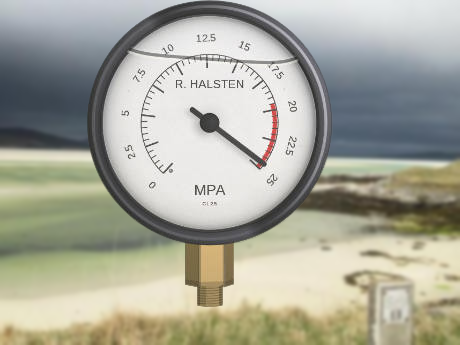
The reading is 24.5 MPa
